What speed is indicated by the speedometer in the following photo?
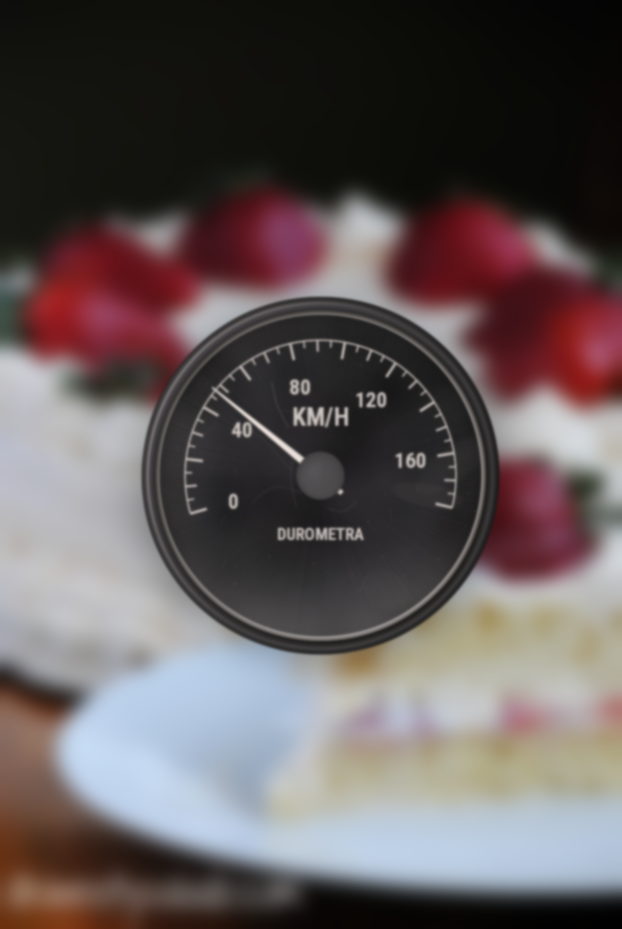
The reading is 47.5 km/h
